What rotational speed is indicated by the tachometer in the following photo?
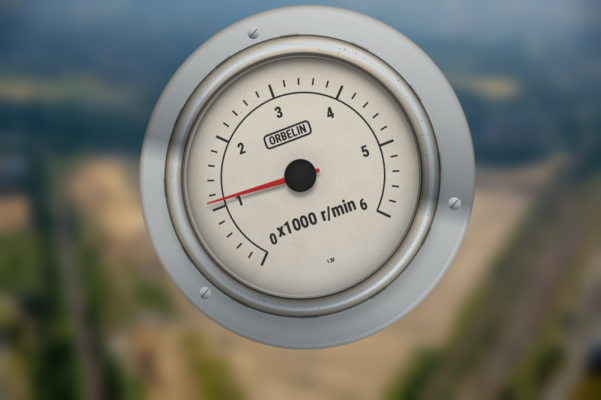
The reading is 1100 rpm
